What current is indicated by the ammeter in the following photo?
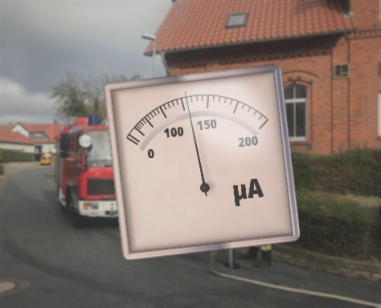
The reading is 130 µA
